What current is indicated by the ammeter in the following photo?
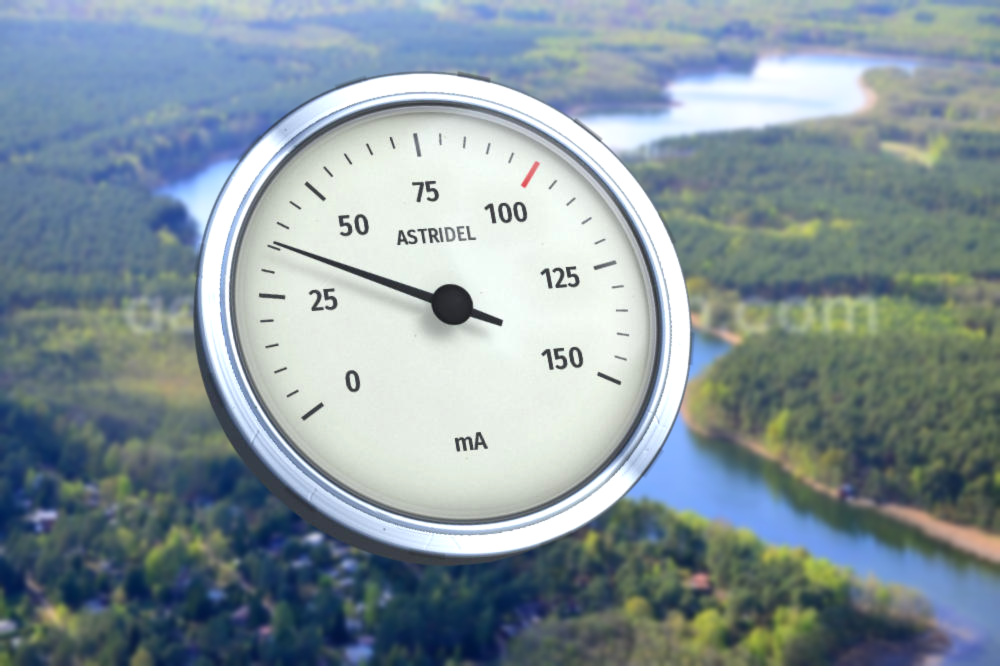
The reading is 35 mA
